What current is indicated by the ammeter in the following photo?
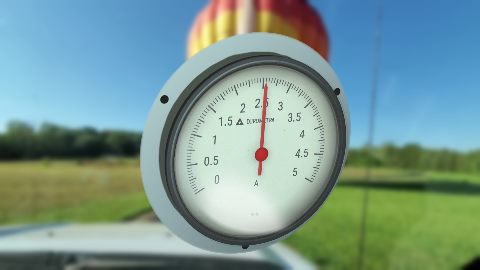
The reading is 2.5 A
